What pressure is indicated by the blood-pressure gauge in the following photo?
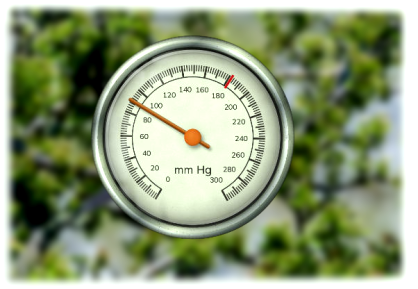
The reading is 90 mmHg
